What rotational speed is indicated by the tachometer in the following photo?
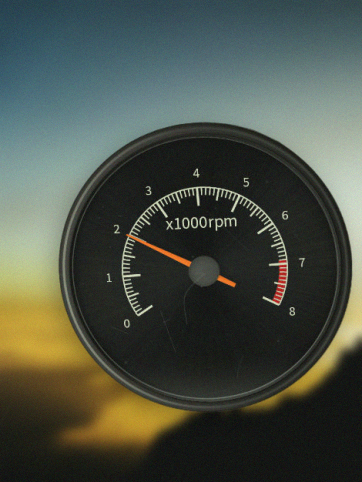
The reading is 2000 rpm
